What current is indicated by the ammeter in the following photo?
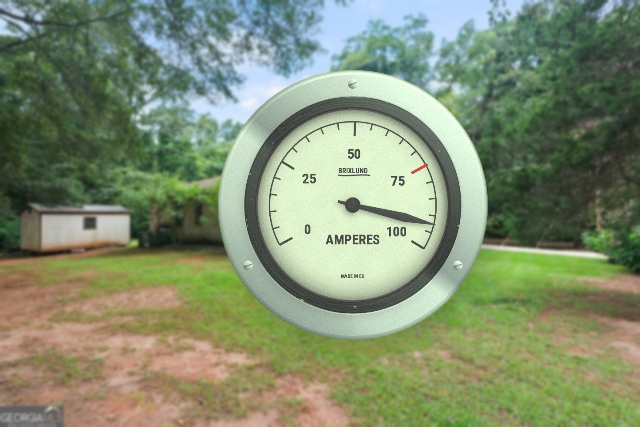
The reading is 92.5 A
